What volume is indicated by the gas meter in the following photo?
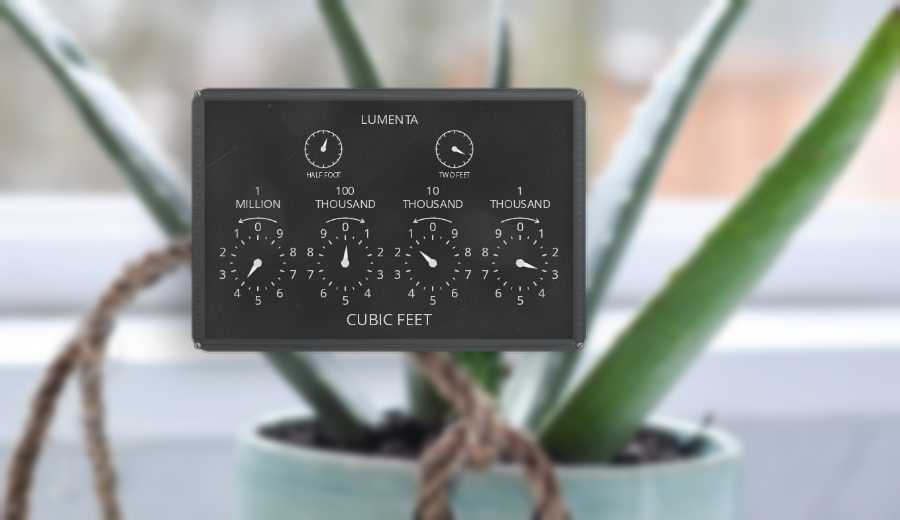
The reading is 401300 ft³
